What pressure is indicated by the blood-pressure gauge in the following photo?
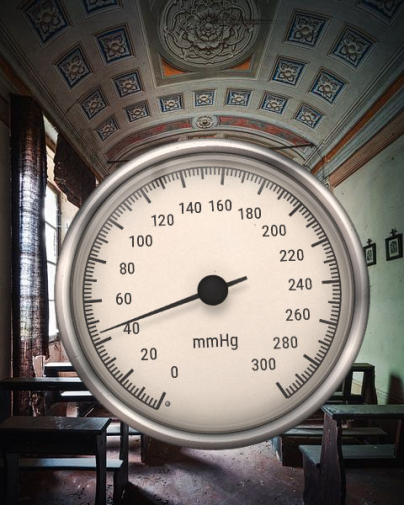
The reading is 44 mmHg
